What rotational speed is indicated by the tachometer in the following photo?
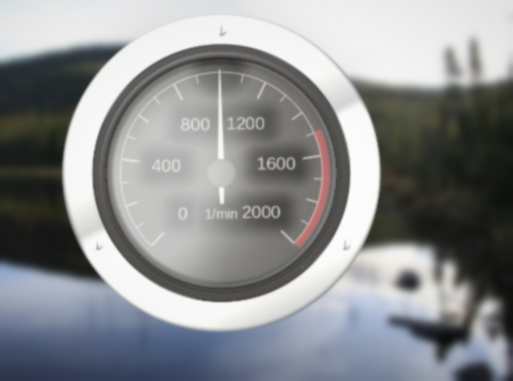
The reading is 1000 rpm
